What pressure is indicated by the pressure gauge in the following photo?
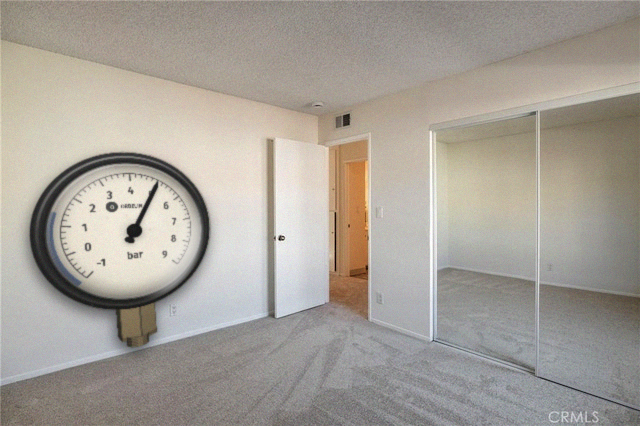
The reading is 5 bar
